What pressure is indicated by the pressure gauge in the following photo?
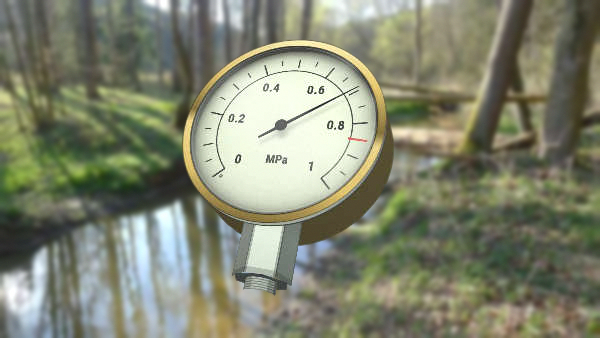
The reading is 0.7 MPa
